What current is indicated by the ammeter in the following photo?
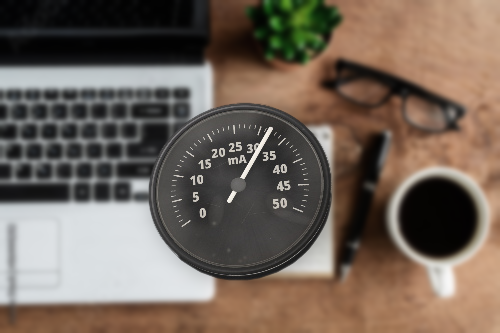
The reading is 32 mA
